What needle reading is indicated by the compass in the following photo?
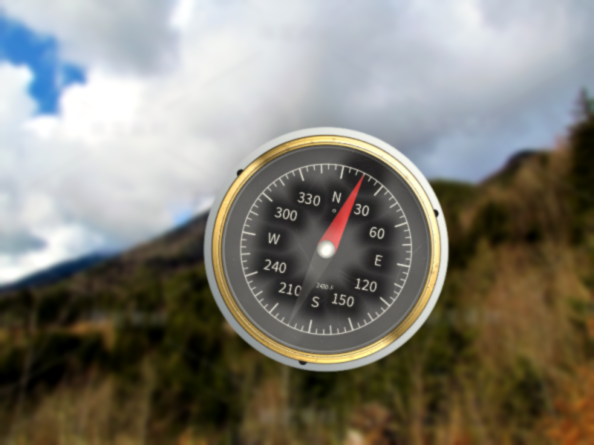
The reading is 15 °
